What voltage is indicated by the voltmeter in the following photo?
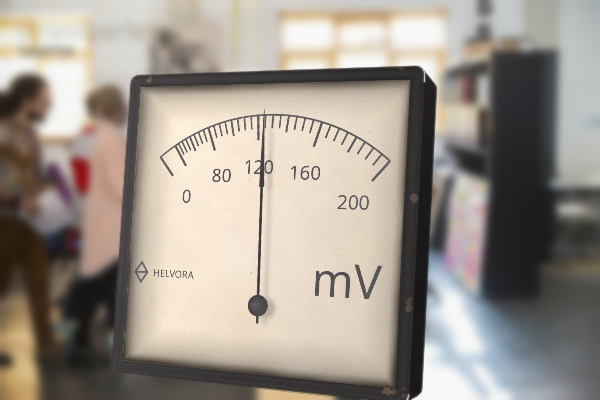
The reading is 125 mV
